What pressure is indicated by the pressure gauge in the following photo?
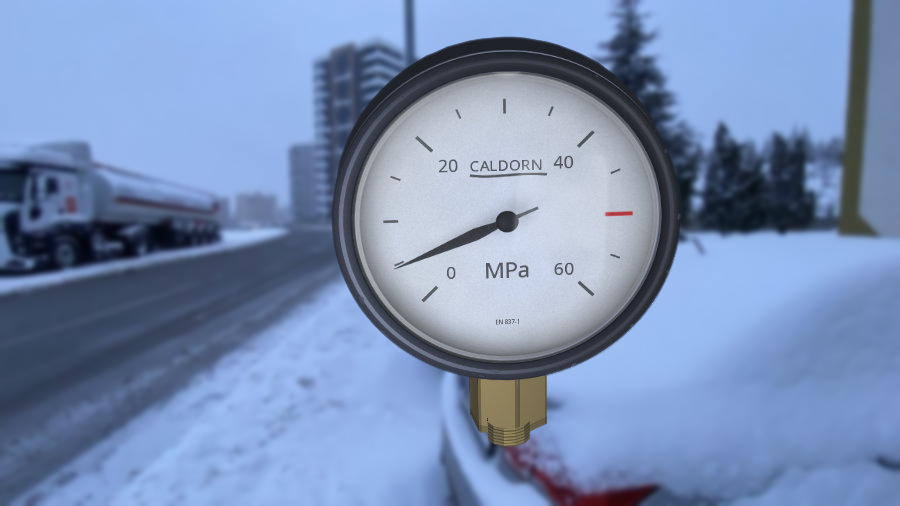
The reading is 5 MPa
